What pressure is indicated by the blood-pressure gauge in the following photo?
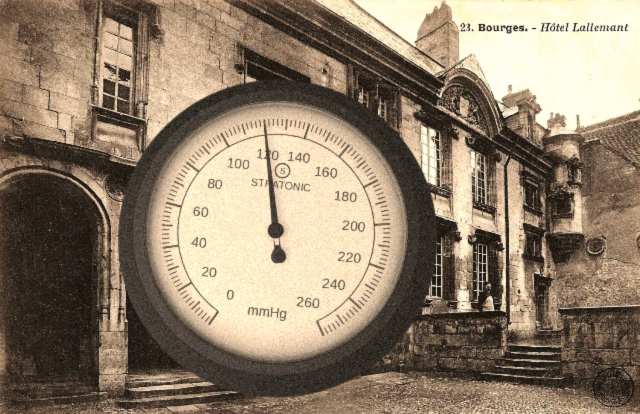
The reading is 120 mmHg
